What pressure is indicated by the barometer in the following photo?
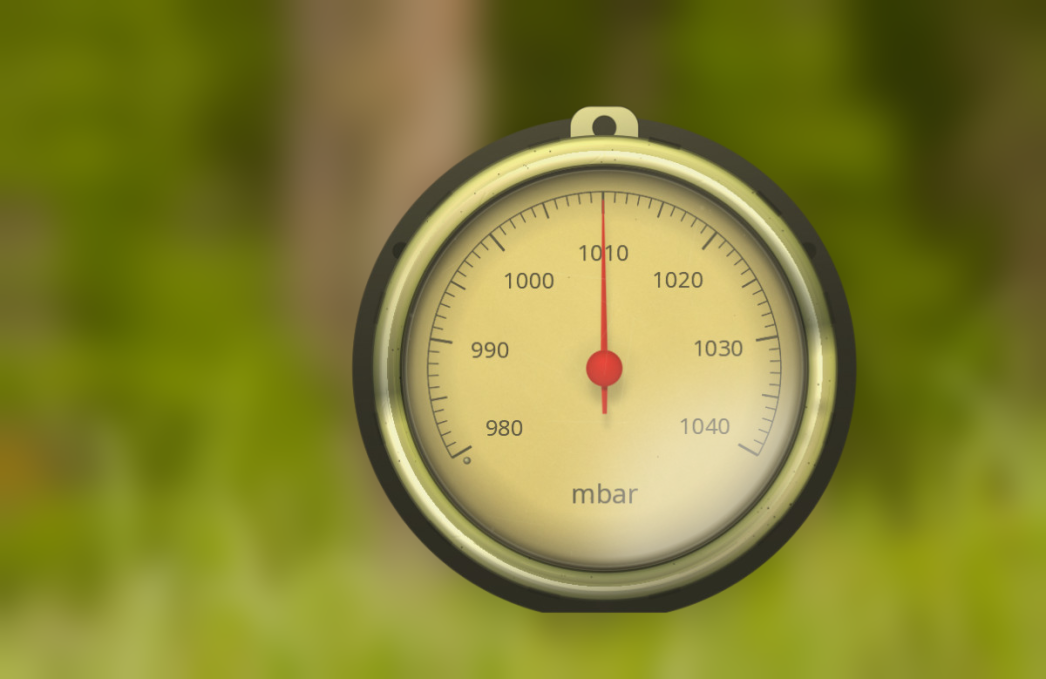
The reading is 1010 mbar
